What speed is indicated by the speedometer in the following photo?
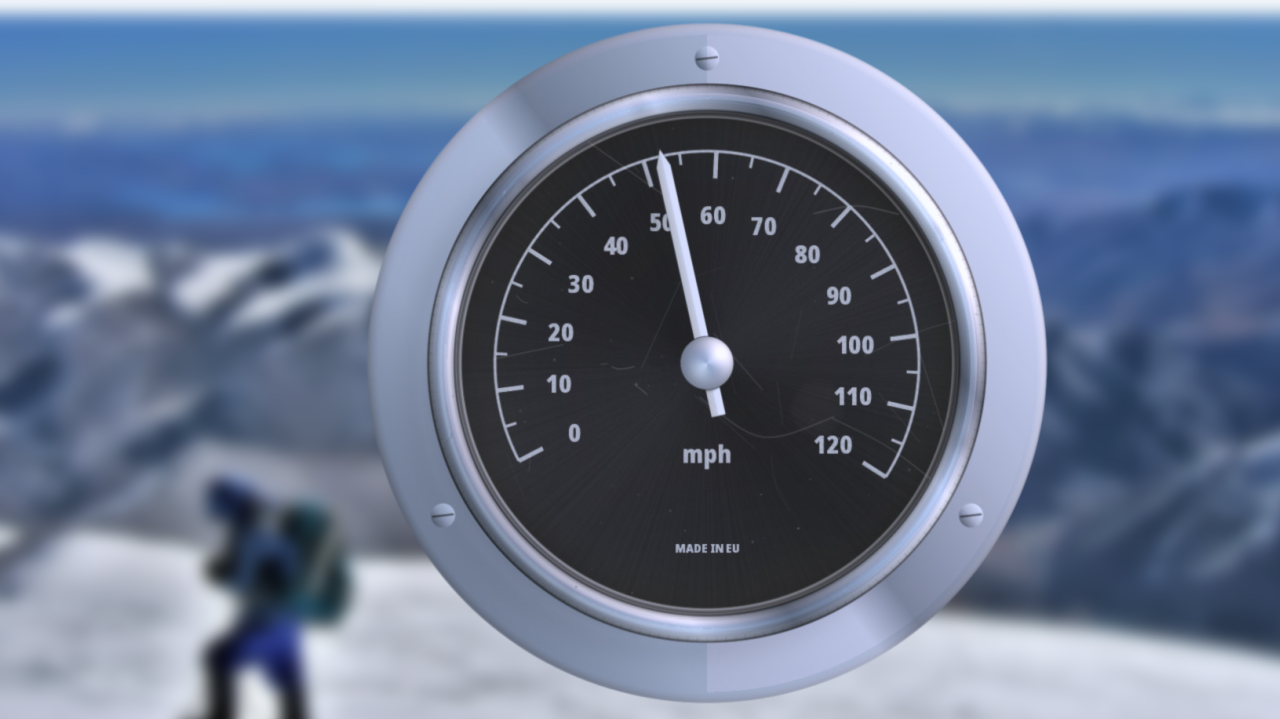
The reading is 52.5 mph
